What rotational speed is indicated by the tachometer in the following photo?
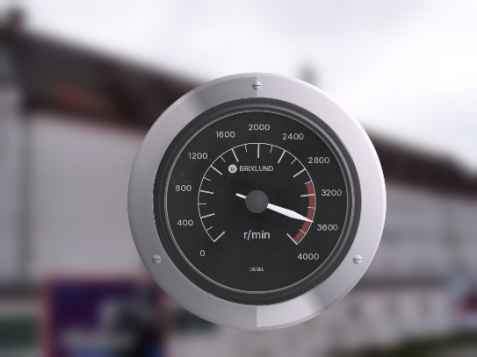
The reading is 3600 rpm
